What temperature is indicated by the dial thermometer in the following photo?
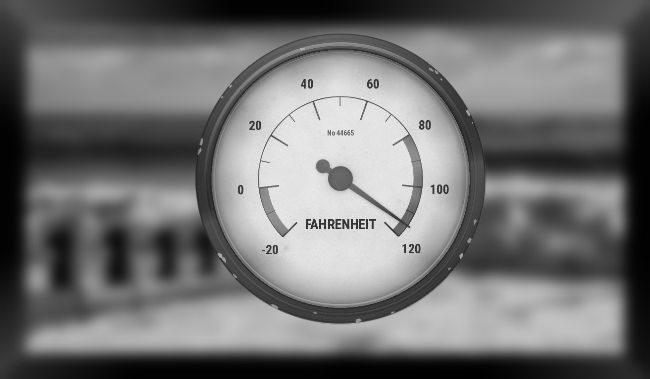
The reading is 115 °F
